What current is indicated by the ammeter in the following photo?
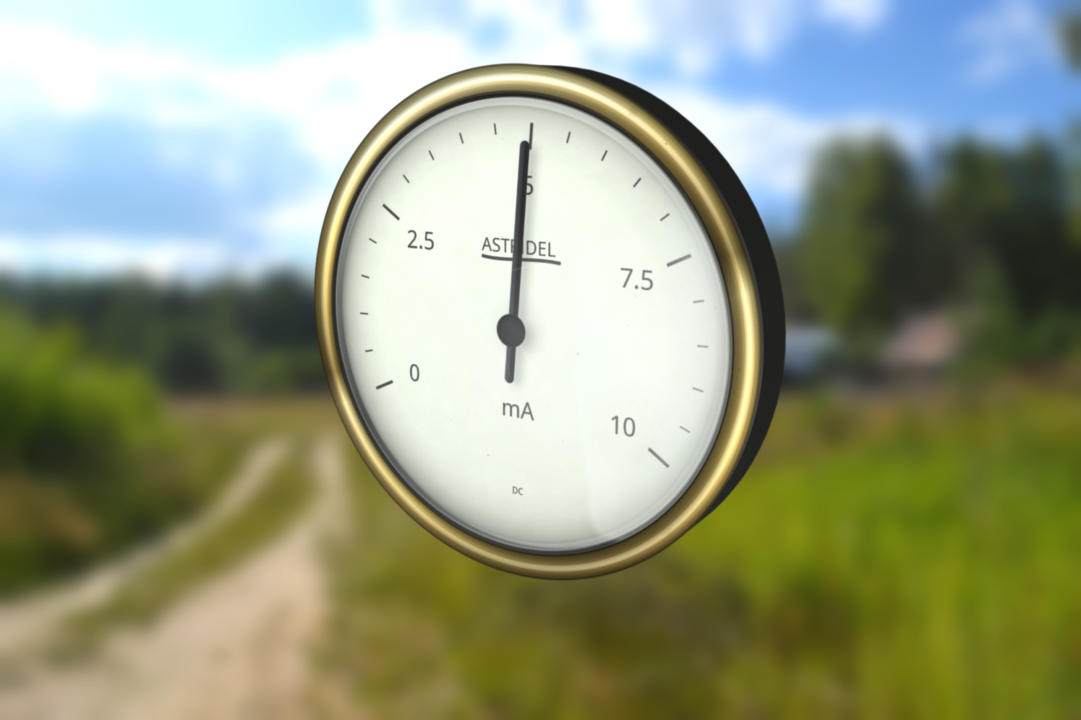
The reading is 5 mA
